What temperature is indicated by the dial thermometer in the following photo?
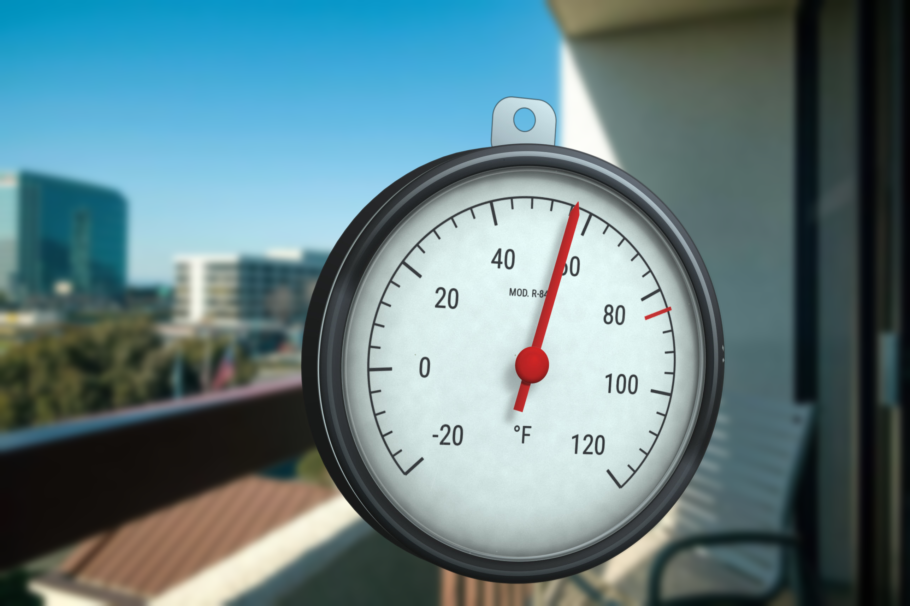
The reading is 56 °F
